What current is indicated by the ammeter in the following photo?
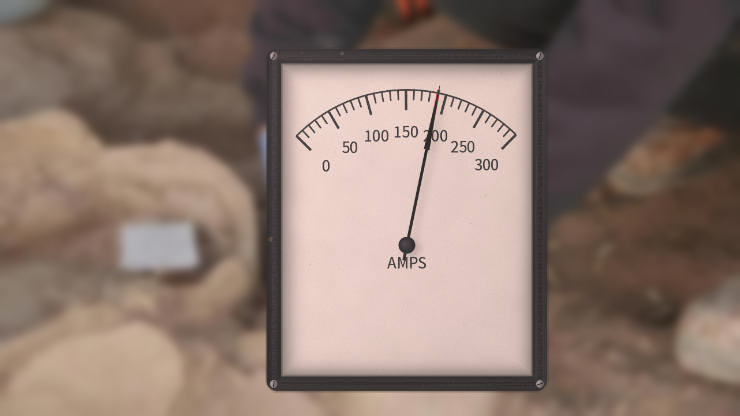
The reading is 190 A
